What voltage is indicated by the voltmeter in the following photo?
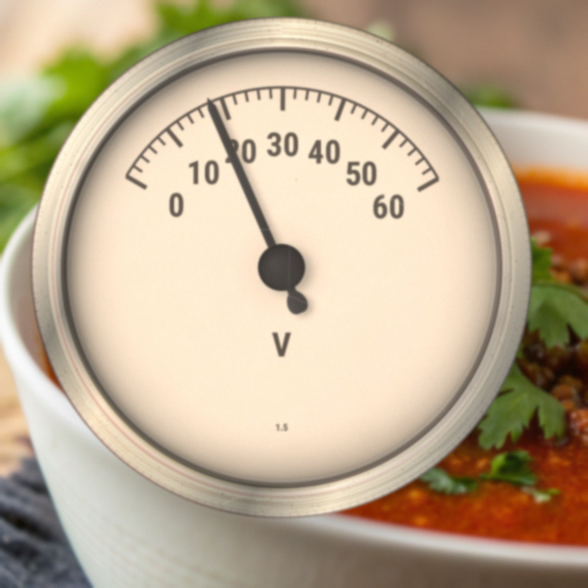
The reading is 18 V
